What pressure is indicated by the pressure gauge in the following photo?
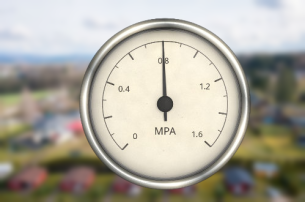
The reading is 0.8 MPa
